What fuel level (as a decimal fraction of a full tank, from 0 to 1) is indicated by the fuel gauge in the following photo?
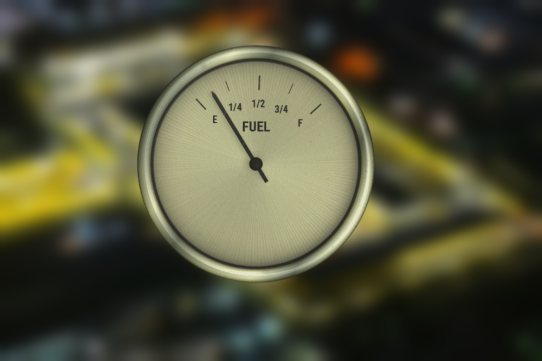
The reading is 0.125
